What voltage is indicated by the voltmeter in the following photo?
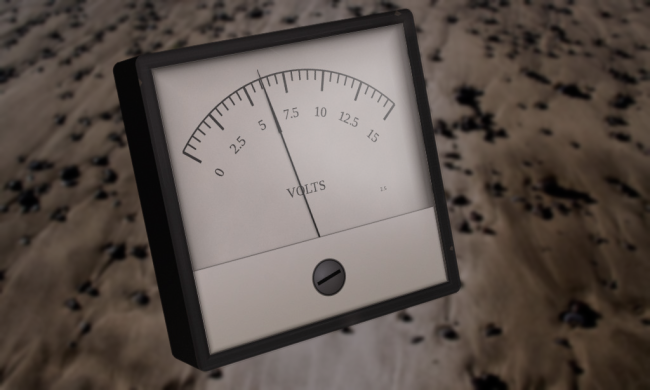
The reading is 6 V
